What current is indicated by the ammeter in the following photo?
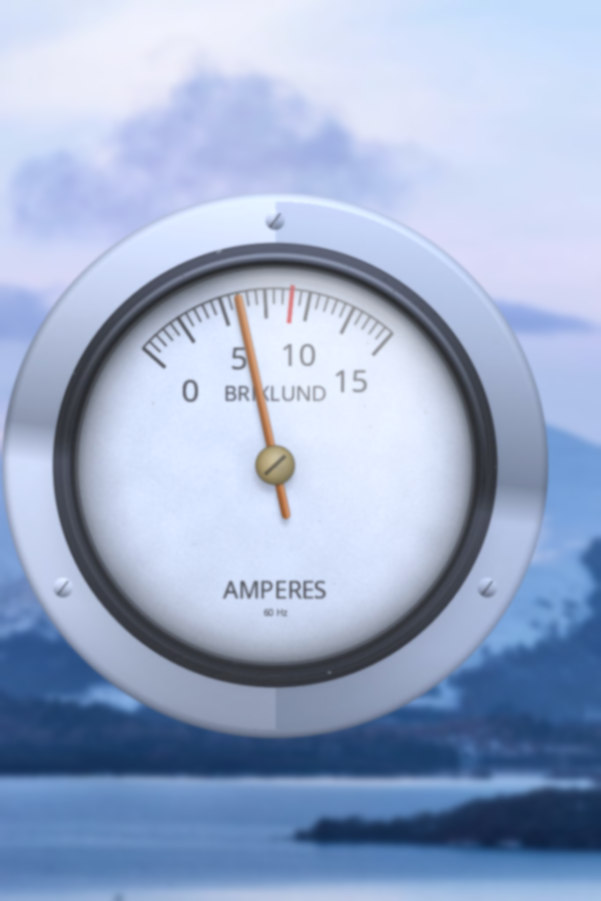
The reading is 6 A
